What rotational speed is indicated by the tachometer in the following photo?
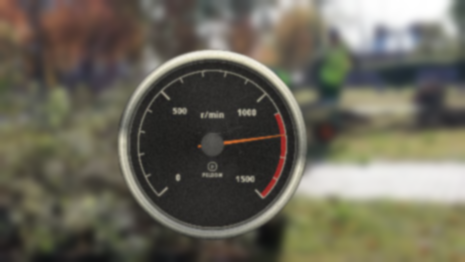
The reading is 1200 rpm
